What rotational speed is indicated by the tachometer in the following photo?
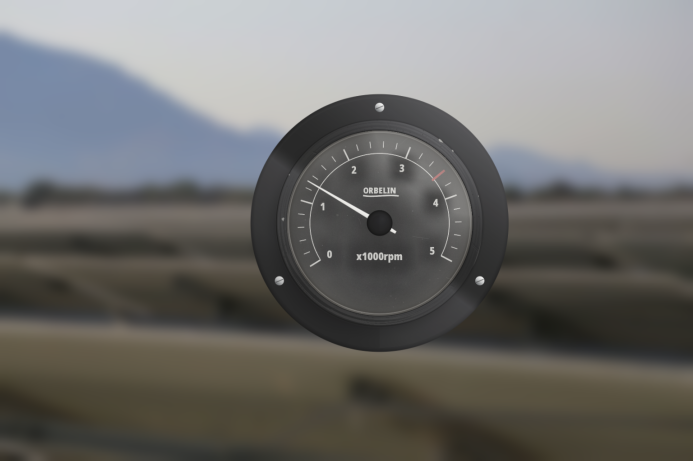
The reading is 1300 rpm
